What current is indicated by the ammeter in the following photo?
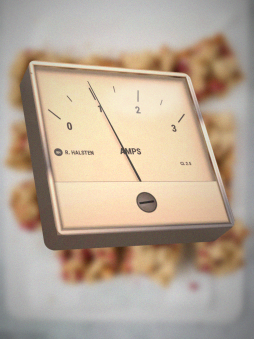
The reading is 1 A
